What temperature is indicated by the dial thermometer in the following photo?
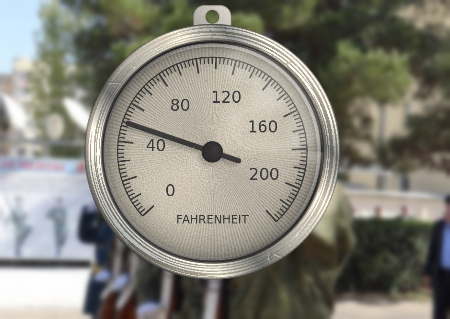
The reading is 50 °F
